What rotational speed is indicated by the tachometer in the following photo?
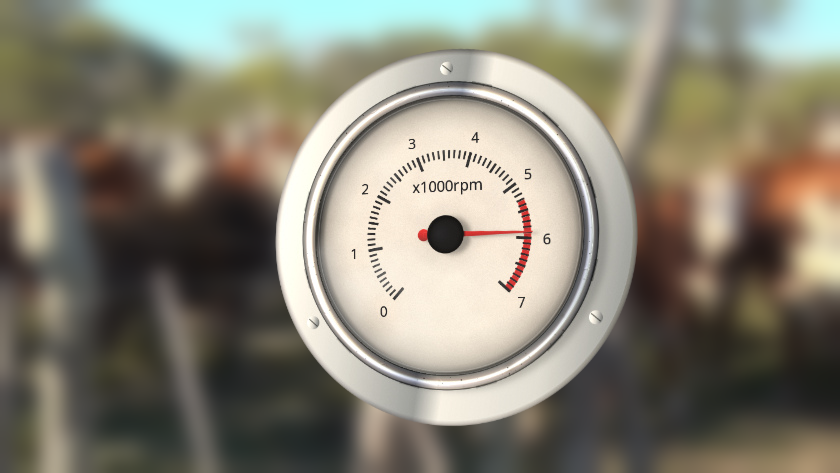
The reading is 5900 rpm
